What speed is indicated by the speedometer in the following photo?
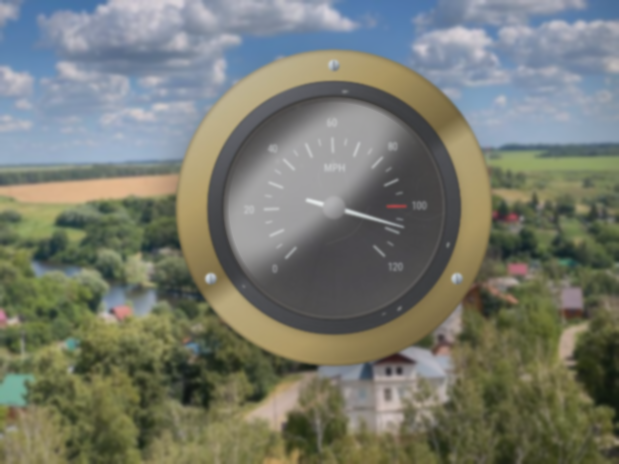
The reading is 107.5 mph
